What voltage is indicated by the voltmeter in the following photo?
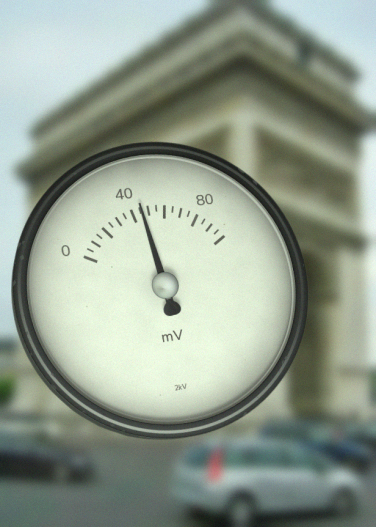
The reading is 45 mV
